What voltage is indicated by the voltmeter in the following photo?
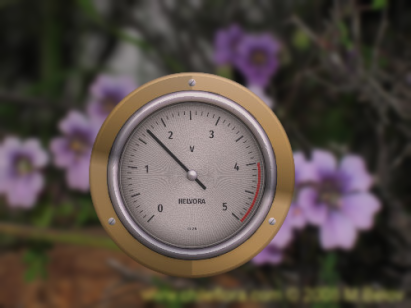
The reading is 1.7 V
